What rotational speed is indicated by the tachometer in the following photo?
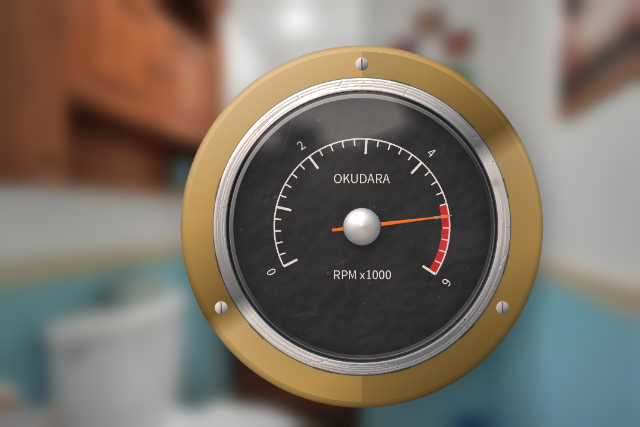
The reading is 5000 rpm
